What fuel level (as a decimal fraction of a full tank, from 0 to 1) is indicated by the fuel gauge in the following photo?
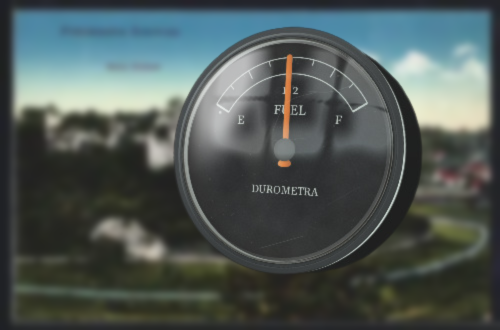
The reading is 0.5
